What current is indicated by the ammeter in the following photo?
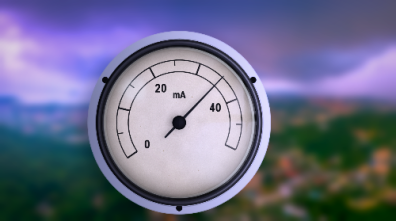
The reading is 35 mA
